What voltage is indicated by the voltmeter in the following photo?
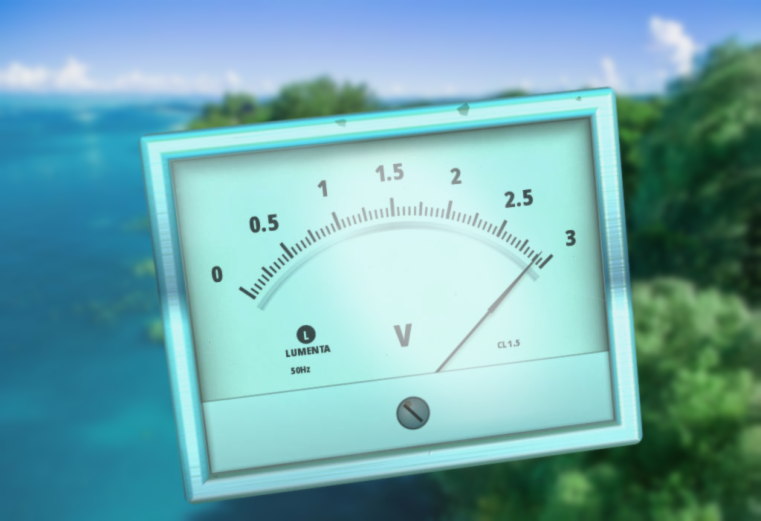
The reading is 2.9 V
